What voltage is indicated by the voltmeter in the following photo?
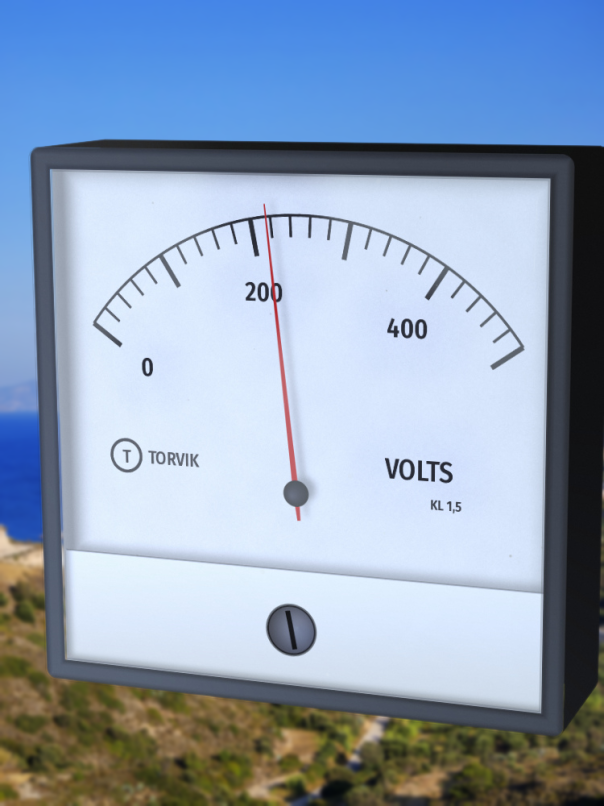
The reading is 220 V
